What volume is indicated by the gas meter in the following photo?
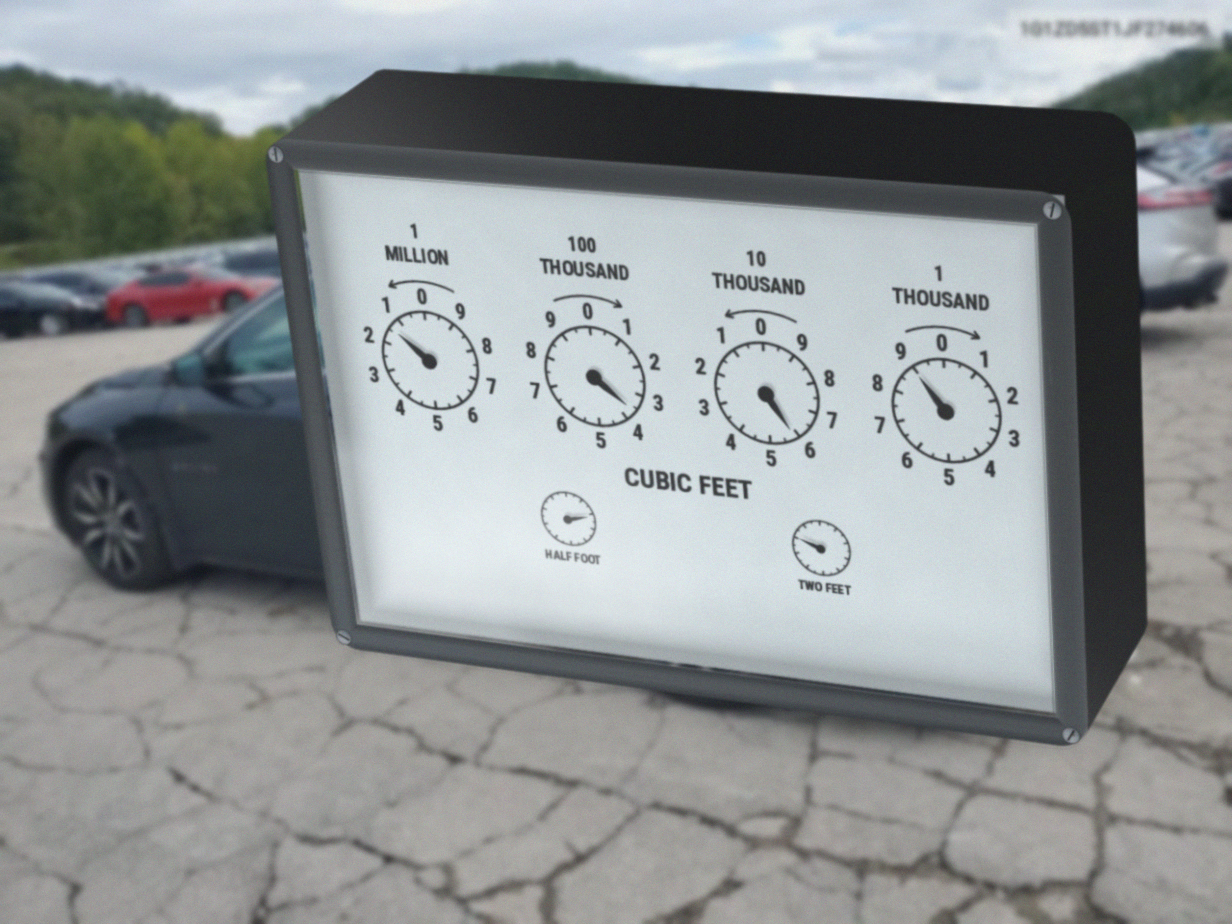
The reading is 135900 ft³
